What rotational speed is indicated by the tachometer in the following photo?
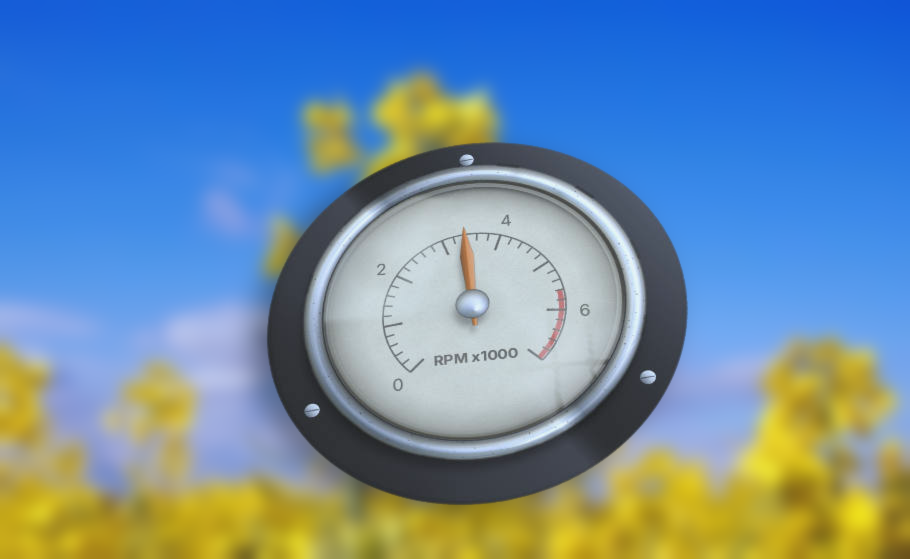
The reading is 3400 rpm
